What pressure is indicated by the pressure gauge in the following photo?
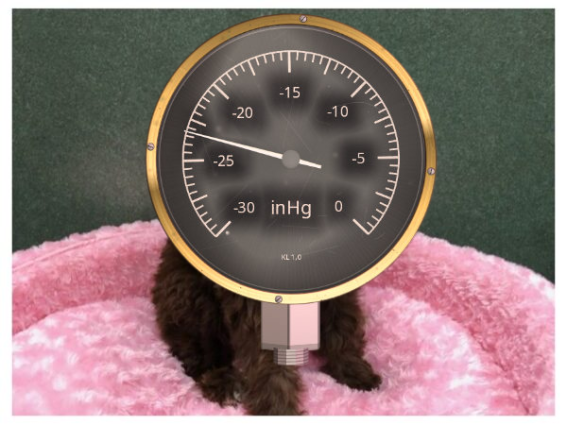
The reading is -23.25 inHg
